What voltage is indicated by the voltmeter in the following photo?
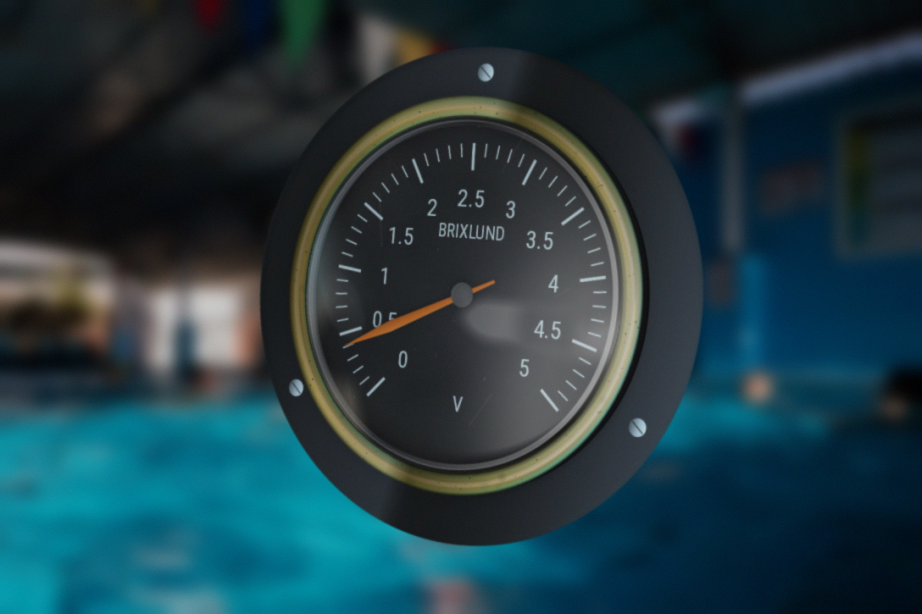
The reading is 0.4 V
